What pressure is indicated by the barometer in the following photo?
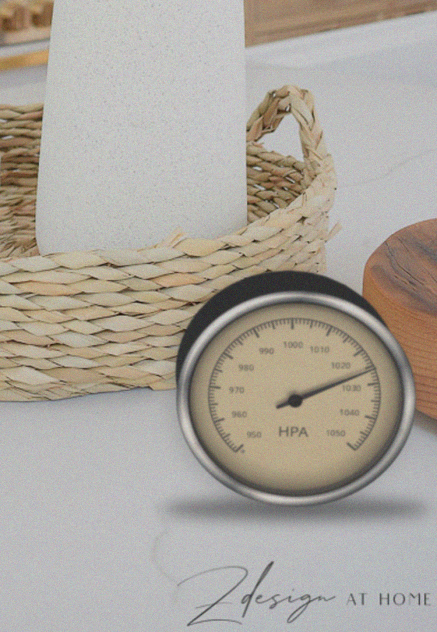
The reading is 1025 hPa
